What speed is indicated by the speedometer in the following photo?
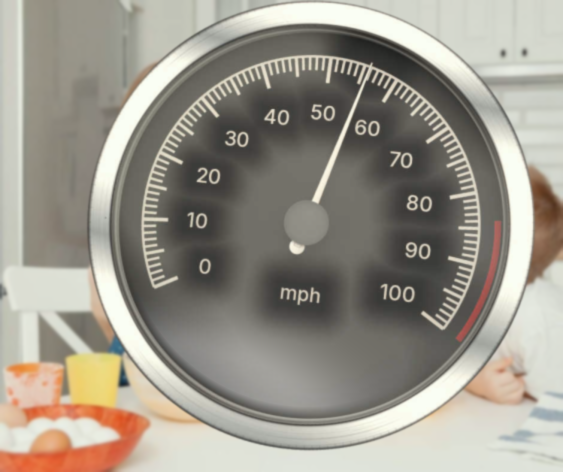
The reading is 56 mph
